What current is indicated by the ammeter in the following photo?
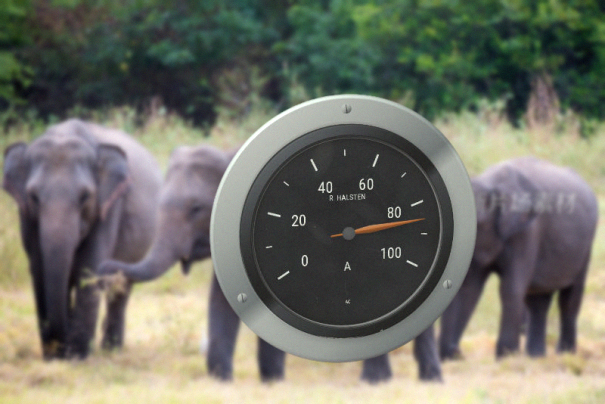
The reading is 85 A
